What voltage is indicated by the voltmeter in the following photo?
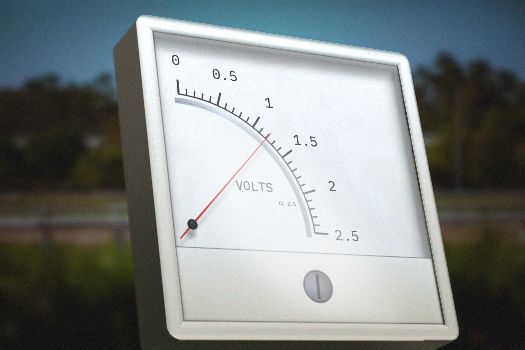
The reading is 1.2 V
